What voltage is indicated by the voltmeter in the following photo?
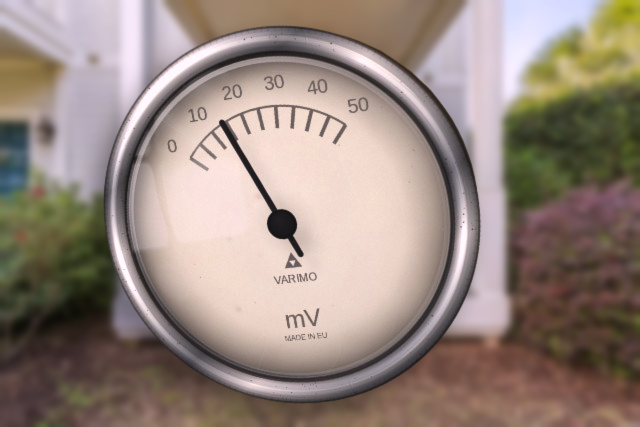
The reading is 15 mV
